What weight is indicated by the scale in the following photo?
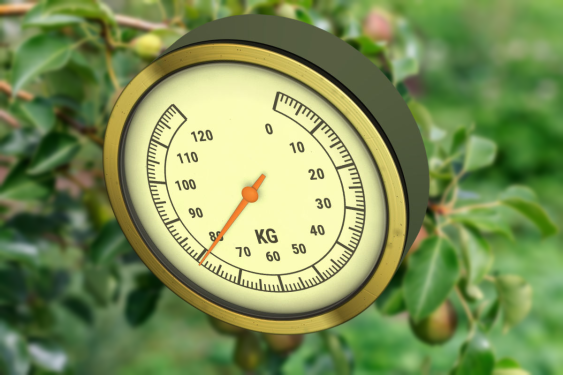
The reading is 79 kg
